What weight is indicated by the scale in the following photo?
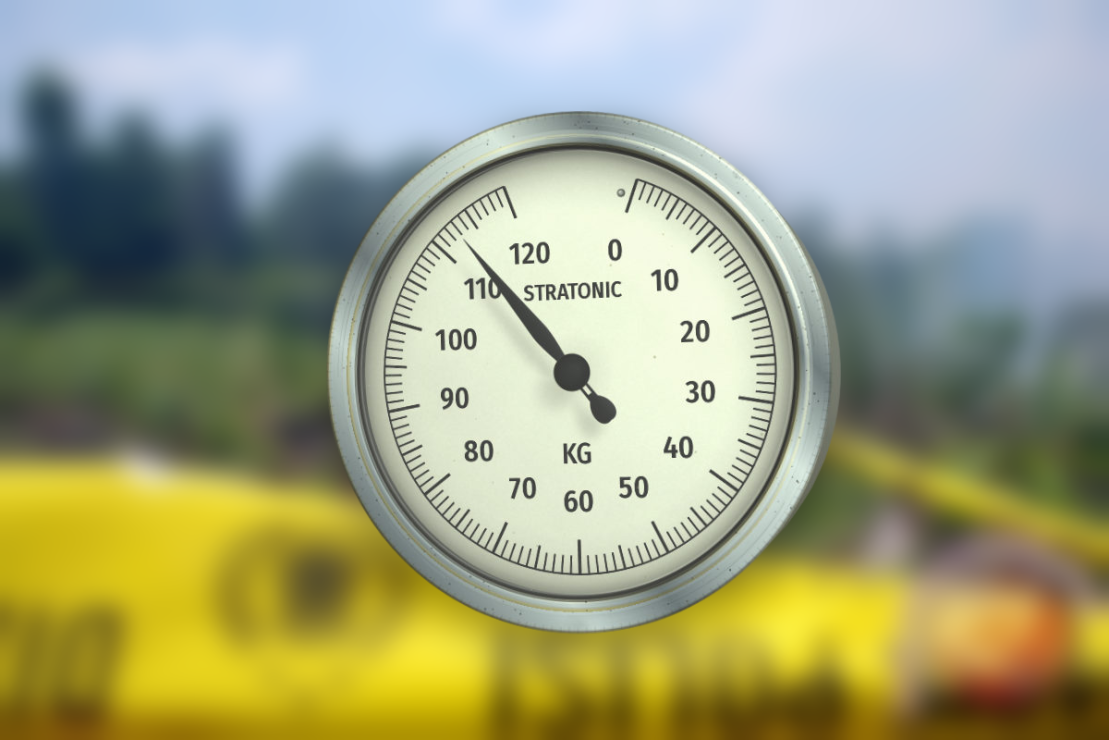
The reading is 113 kg
